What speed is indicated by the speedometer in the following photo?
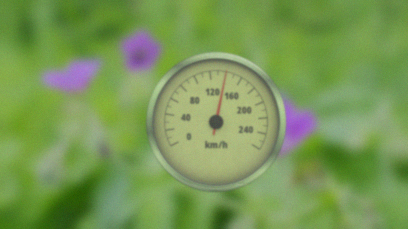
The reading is 140 km/h
